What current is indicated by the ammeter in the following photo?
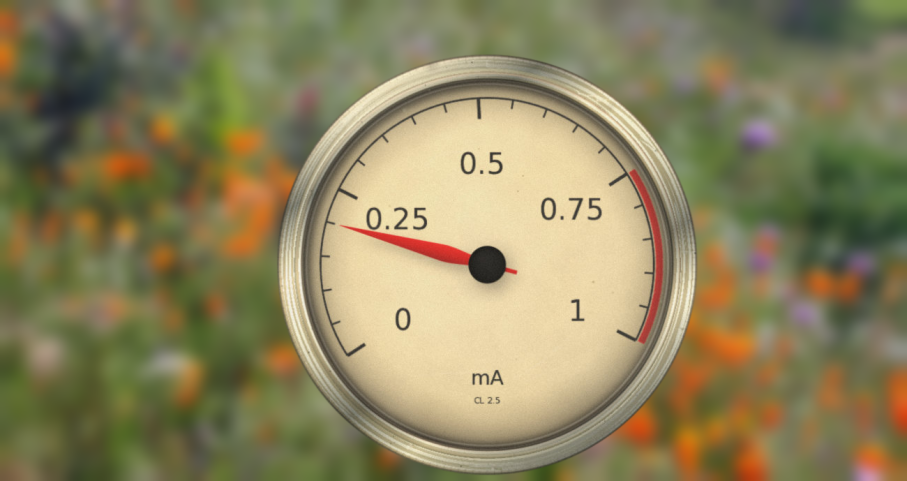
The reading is 0.2 mA
